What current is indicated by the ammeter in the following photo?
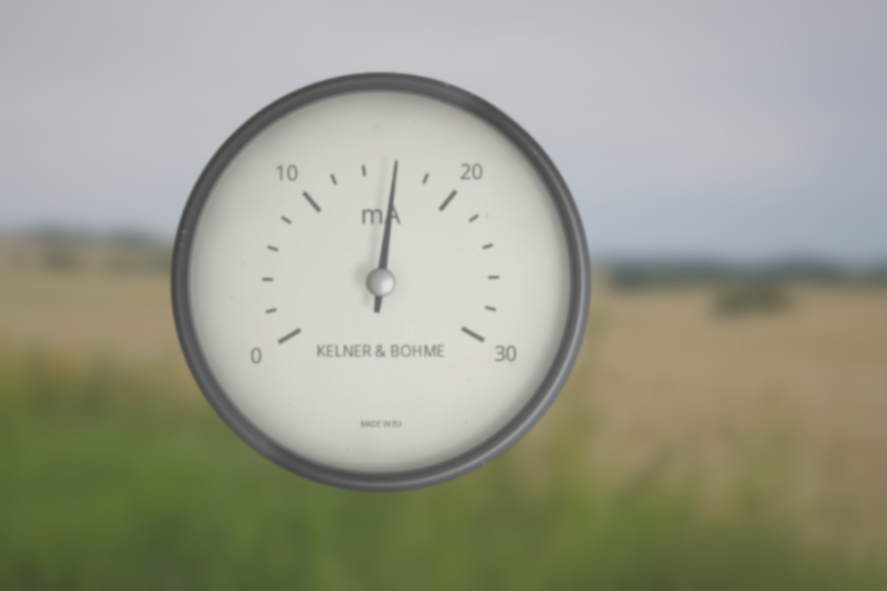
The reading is 16 mA
